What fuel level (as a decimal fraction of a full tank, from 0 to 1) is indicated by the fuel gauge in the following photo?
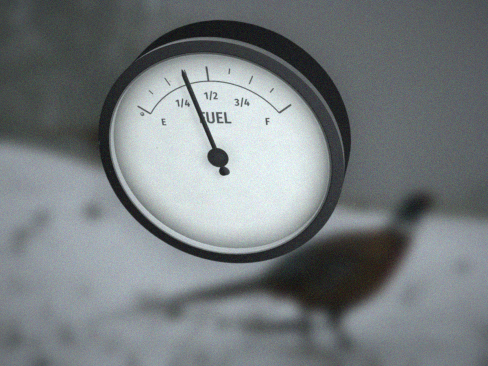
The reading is 0.375
